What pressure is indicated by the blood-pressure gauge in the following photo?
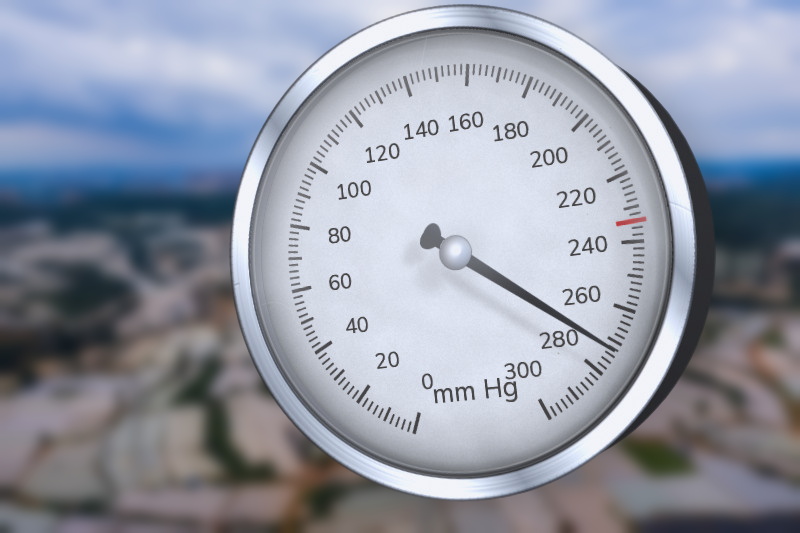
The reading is 272 mmHg
